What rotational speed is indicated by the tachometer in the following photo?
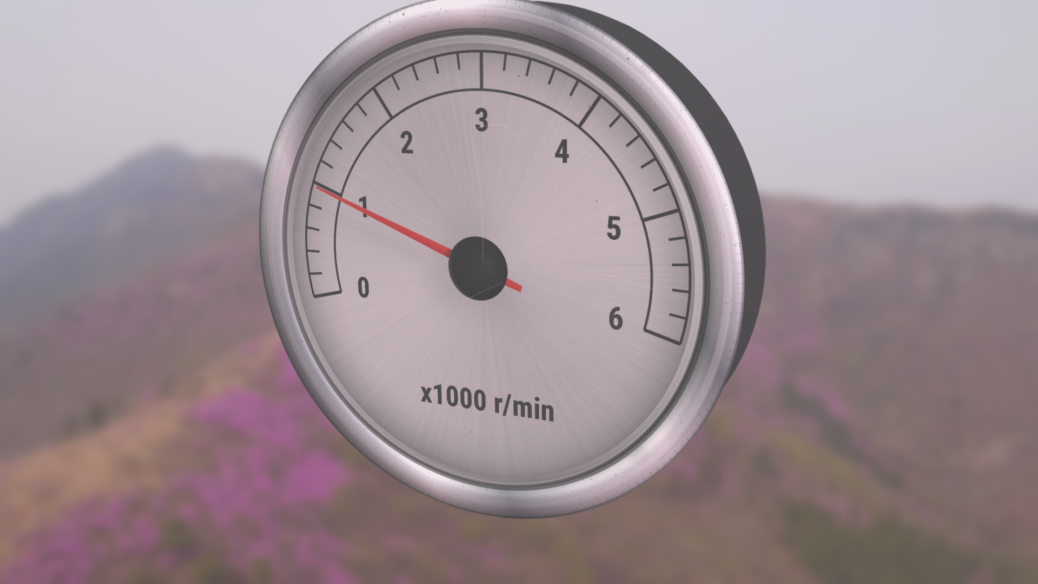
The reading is 1000 rpm
